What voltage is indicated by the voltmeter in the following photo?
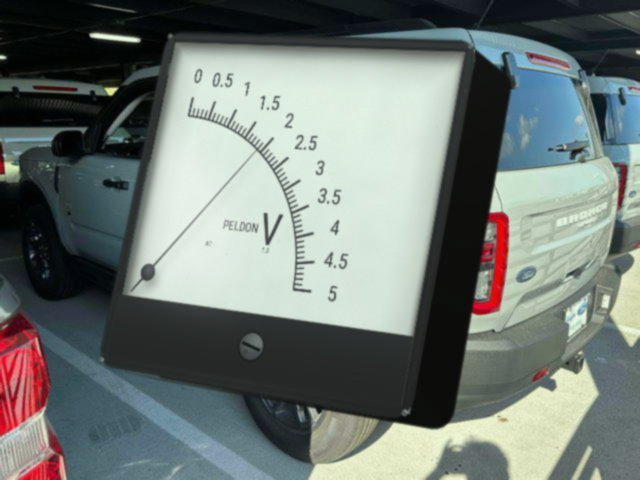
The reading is 2 V
